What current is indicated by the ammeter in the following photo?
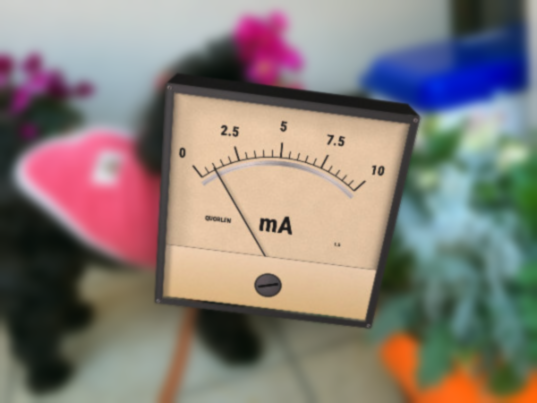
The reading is 1 mA
